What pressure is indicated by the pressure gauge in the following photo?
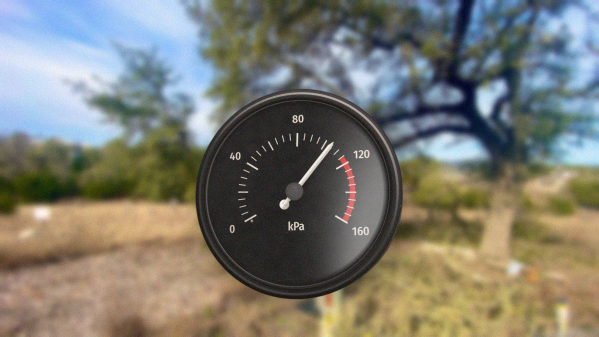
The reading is 105 kPa
